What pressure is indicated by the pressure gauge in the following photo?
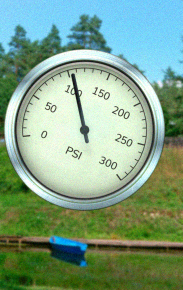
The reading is 105 psi
